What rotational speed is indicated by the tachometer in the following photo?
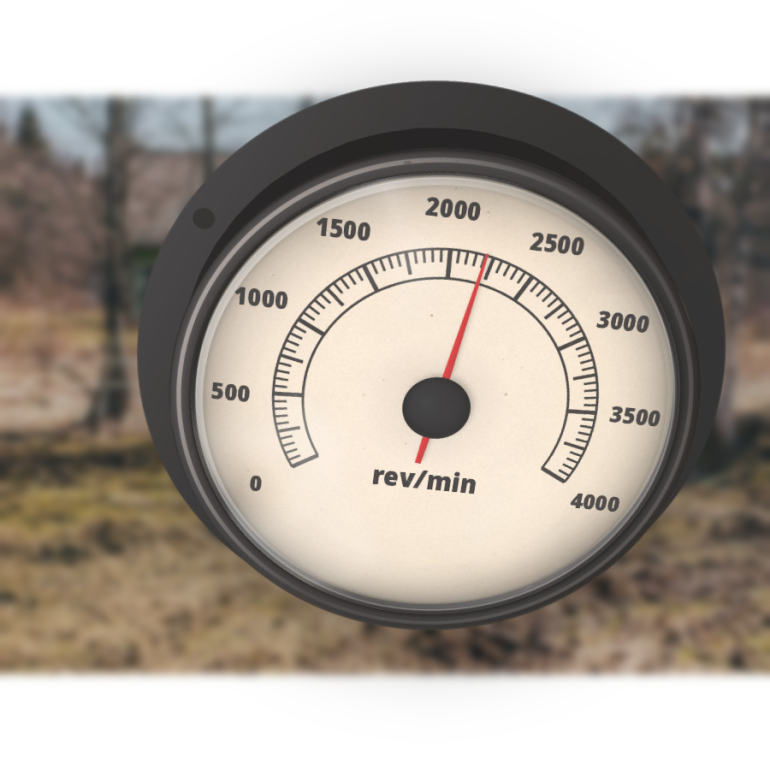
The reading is 2200 rpm
